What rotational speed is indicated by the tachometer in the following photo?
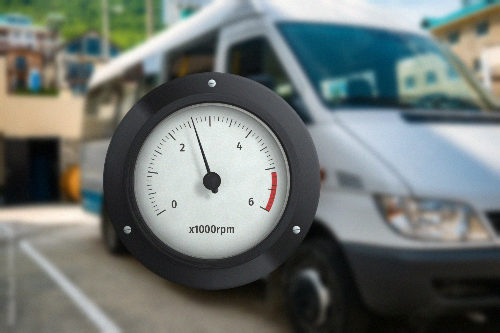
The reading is 2600 rpm
